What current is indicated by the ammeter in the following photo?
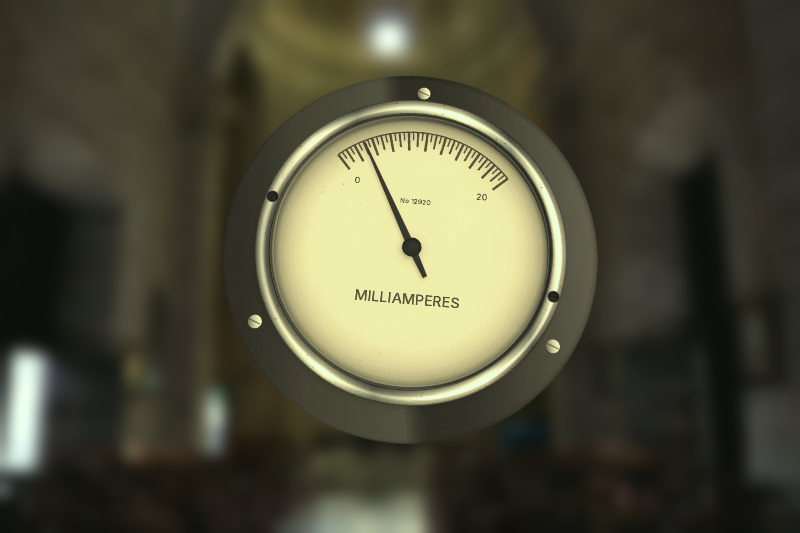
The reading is 3 mA
